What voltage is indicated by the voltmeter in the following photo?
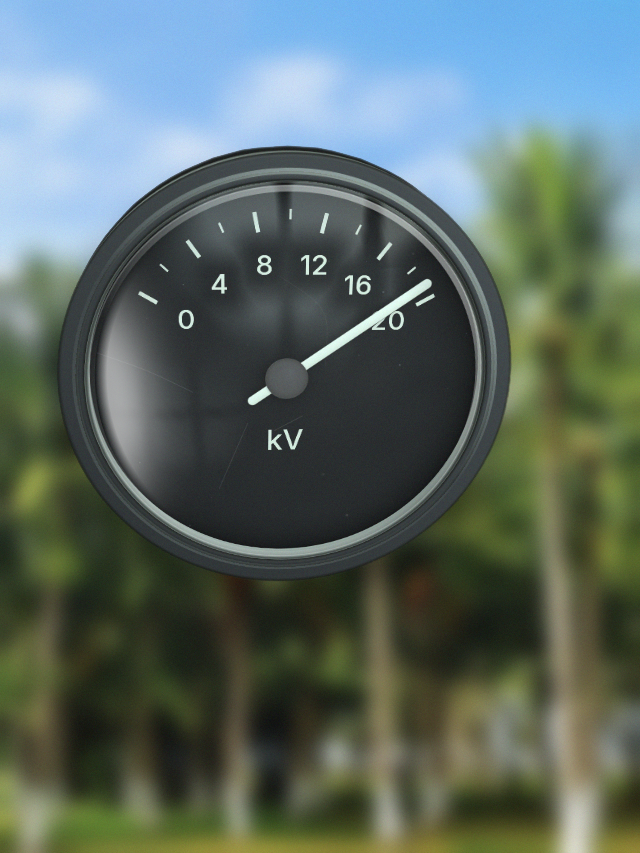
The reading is 19 kV
